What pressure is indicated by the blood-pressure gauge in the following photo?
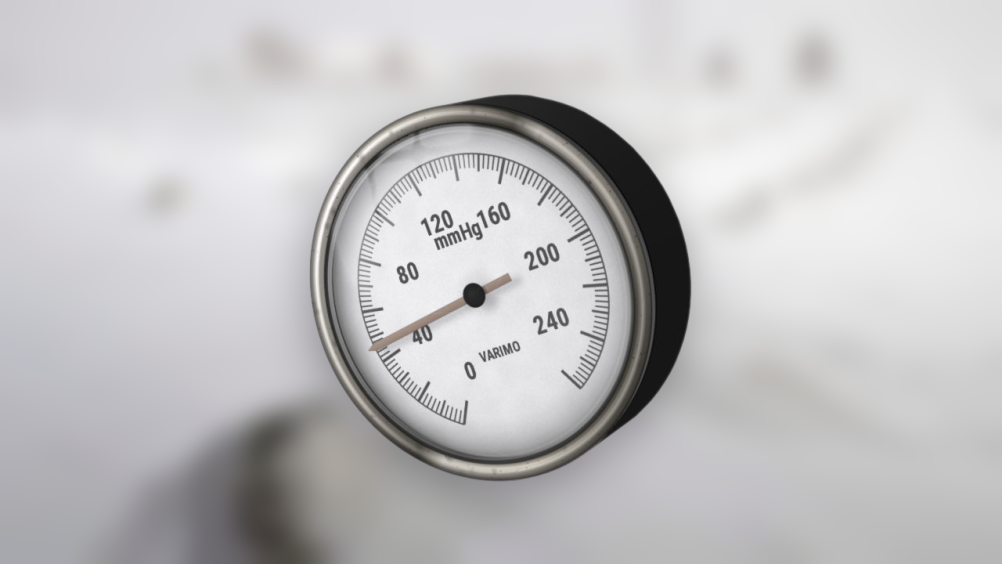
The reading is 46 mmHg
